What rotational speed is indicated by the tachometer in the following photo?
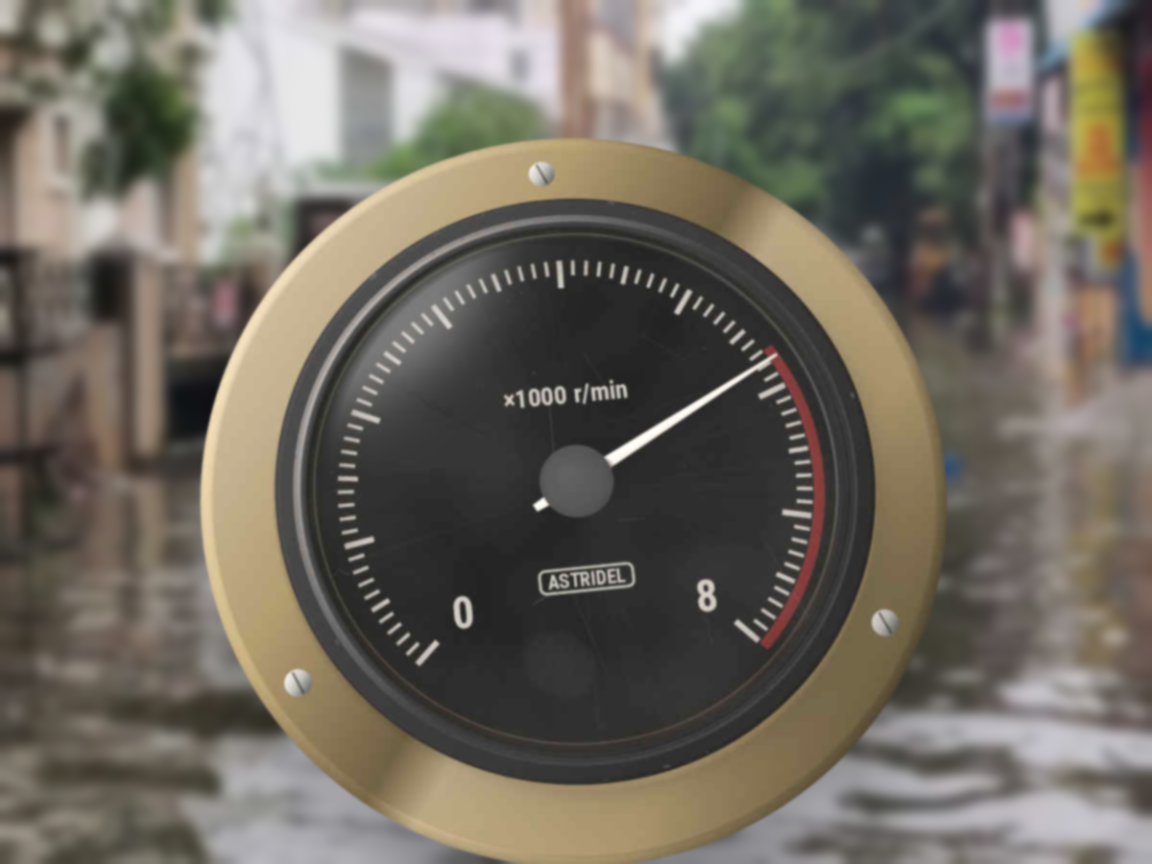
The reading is 5800 rpm
